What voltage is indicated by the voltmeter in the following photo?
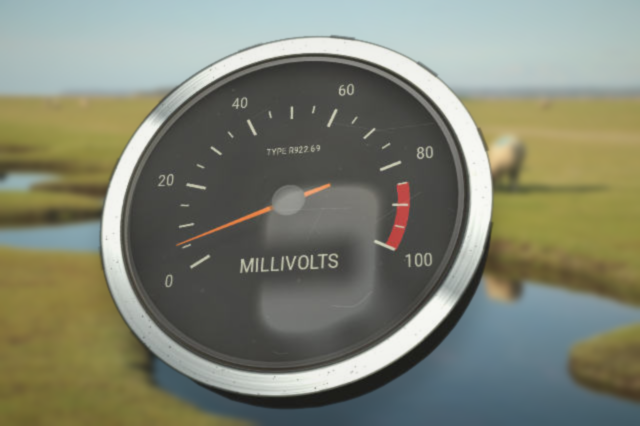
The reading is 5 mV
